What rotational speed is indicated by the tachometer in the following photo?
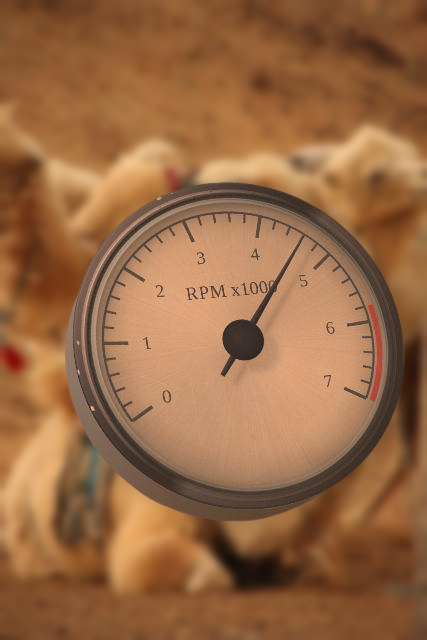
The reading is 4600 rpm
